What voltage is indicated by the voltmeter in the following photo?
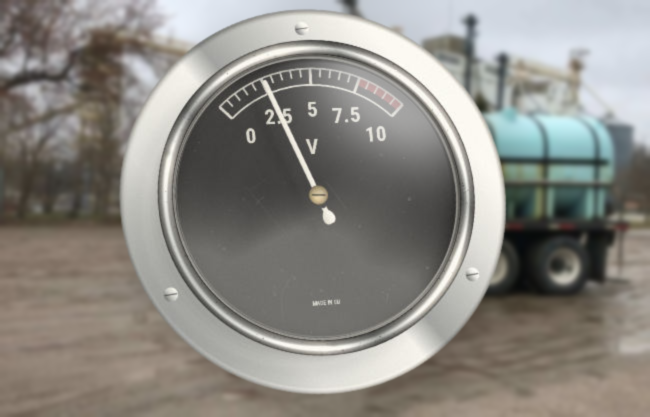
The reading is 2.5 V
